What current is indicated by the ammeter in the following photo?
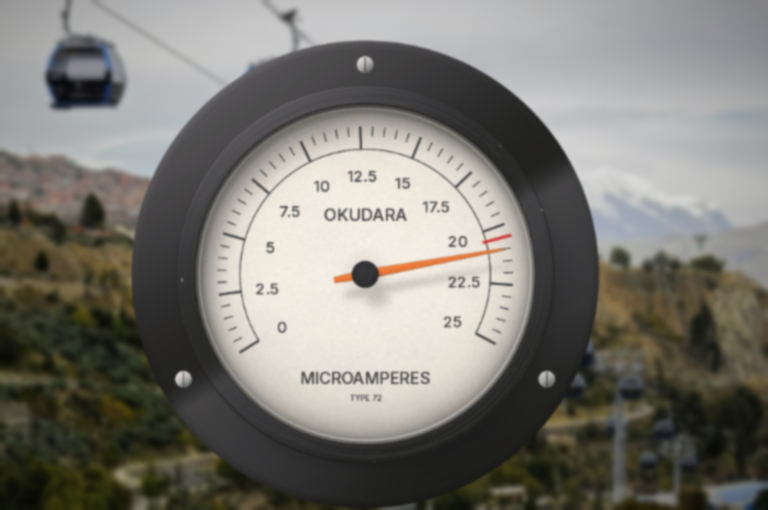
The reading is 21 µA
